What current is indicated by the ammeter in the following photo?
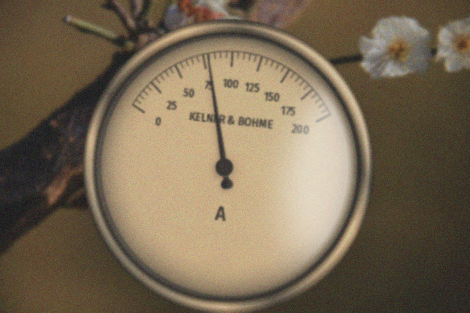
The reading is 80 A
